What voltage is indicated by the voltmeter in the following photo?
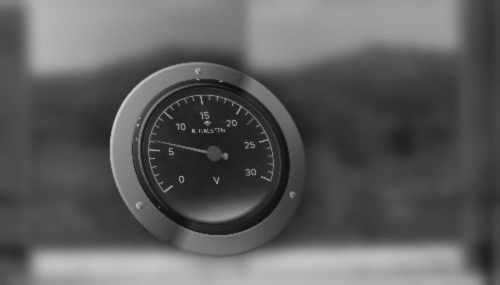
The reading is 6 V
